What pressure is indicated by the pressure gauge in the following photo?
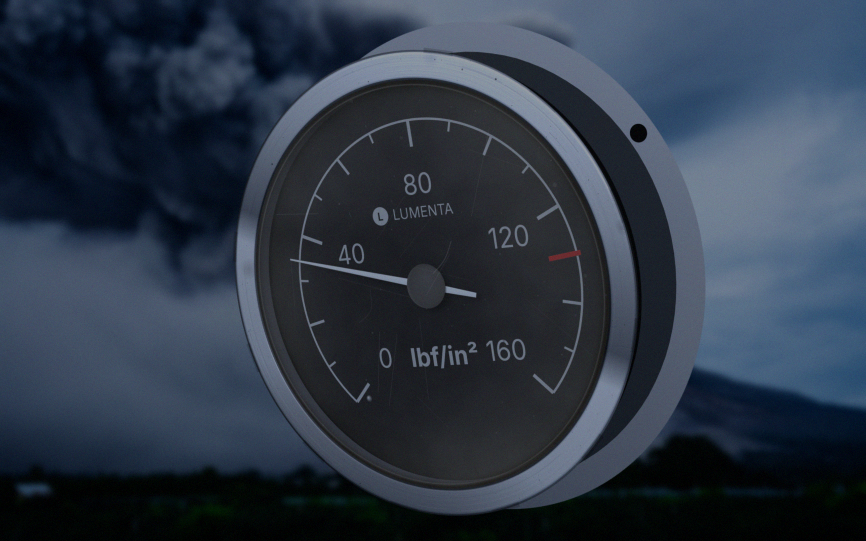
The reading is 35 psi
